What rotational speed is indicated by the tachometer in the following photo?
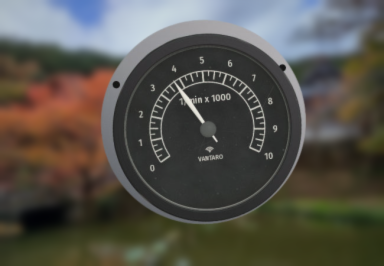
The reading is 3750 rpm
